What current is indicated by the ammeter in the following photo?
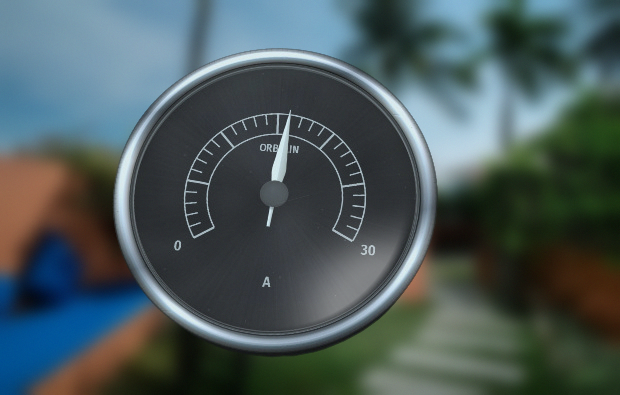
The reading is 16 A
